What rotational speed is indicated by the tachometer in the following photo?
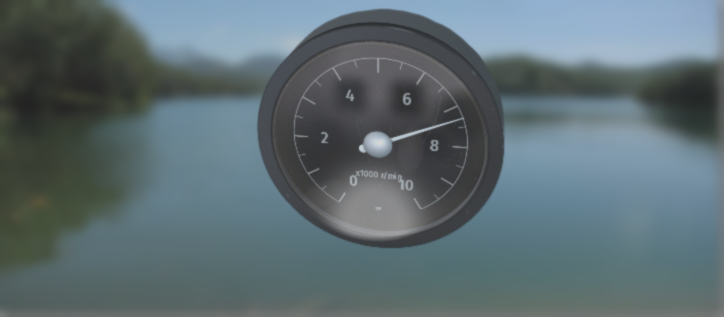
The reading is 7250 rpm
